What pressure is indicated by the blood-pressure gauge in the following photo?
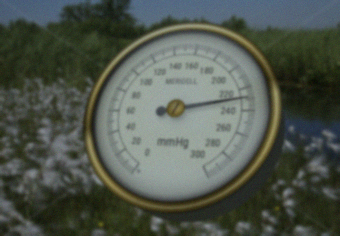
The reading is 230 mmHg
